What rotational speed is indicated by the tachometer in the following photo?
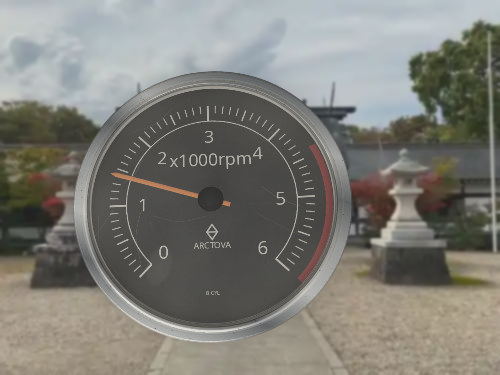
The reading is 1400 rpm
